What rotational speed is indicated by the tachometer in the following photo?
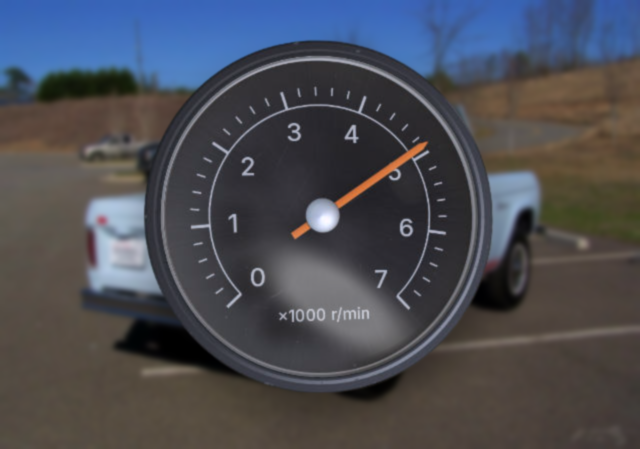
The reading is 4900 rpm
